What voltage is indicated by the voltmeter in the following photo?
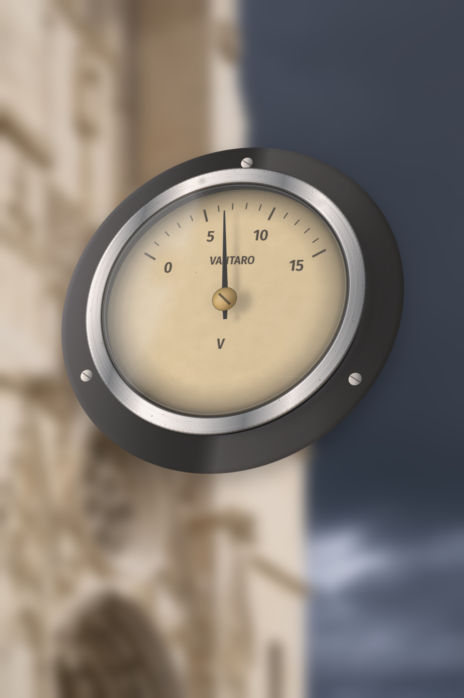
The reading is 6.5 V
